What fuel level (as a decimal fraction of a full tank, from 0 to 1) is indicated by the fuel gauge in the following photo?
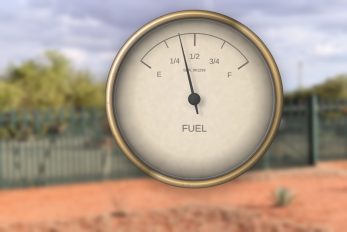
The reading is 0.375
